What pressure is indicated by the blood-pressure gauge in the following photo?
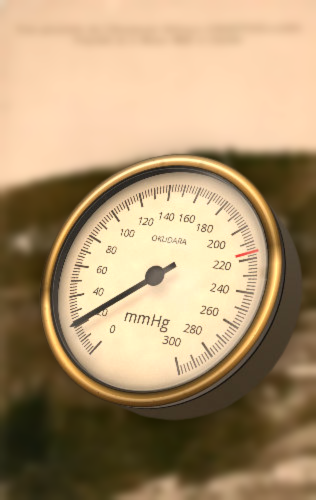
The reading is 20 mmHg
